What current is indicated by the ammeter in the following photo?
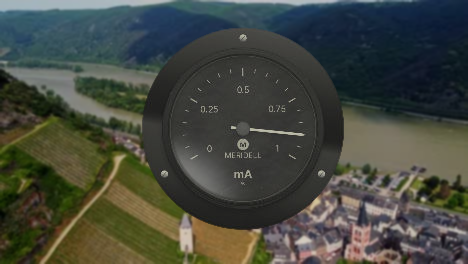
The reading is 0.9 mA
